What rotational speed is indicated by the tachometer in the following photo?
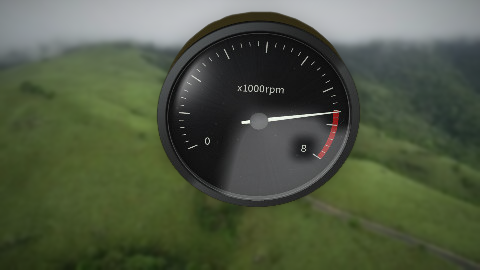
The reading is 6600 rpm
